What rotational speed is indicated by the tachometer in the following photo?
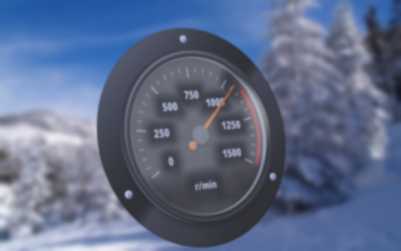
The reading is 1050 rpm
